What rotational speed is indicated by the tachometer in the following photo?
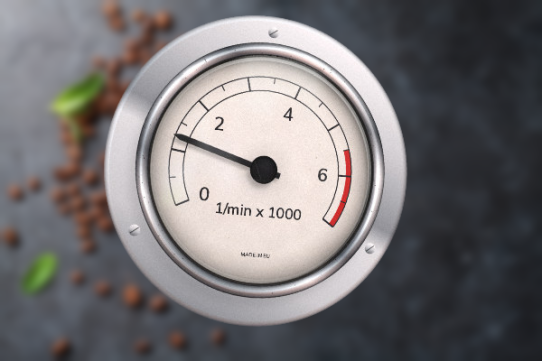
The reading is 1250 rpm
